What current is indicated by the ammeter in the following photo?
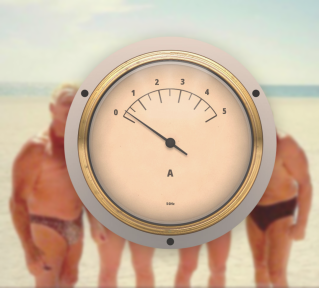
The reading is 0.25 A
